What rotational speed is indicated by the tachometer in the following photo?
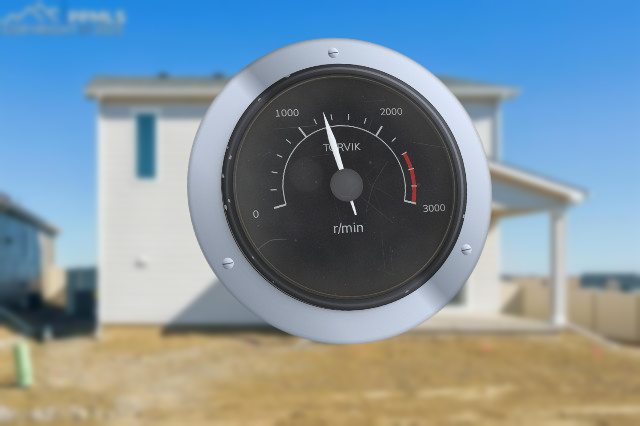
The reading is 1300 rpm
